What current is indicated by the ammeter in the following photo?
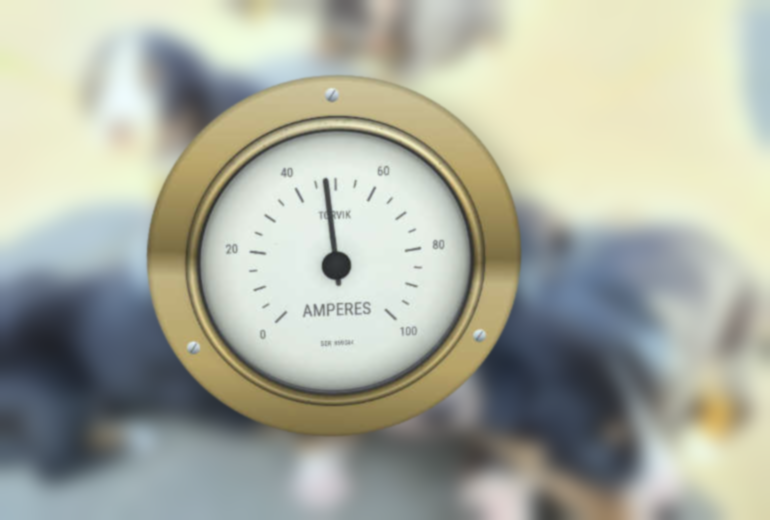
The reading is 47.5 A
